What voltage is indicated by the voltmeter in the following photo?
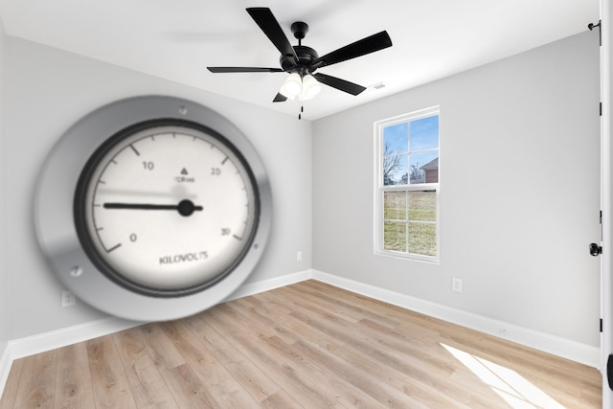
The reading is 4 kV
